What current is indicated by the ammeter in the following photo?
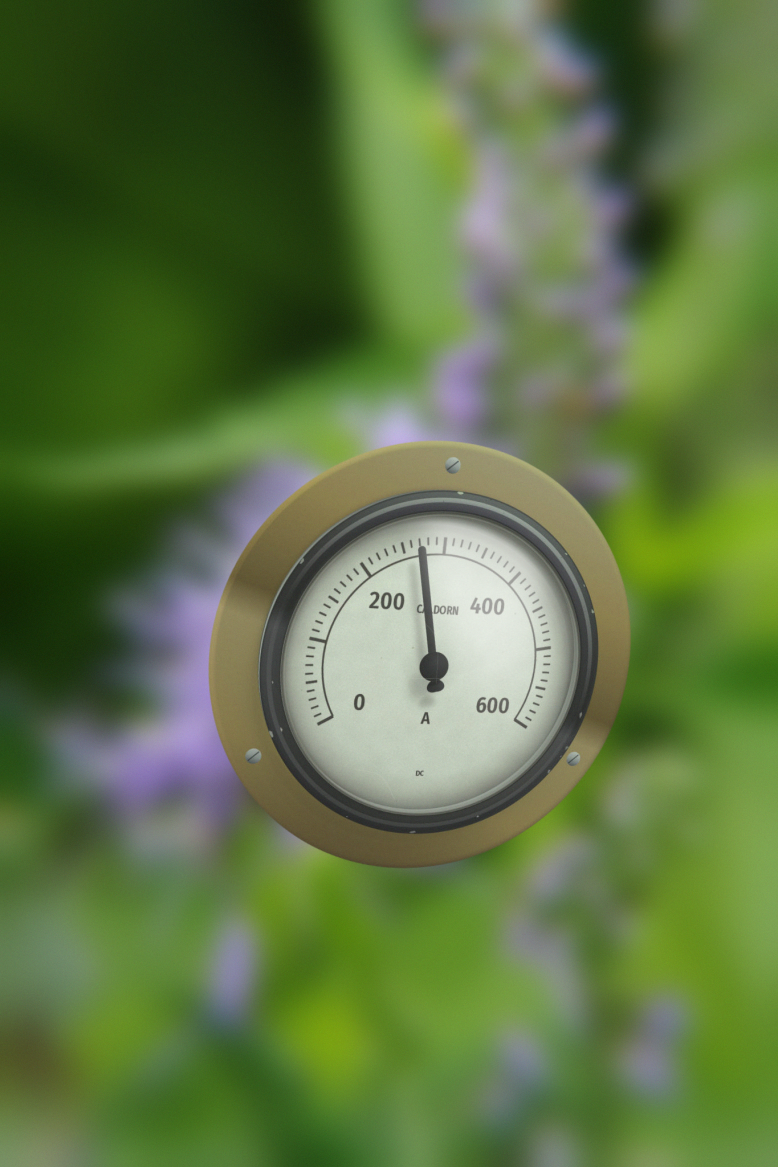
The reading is 270 A
